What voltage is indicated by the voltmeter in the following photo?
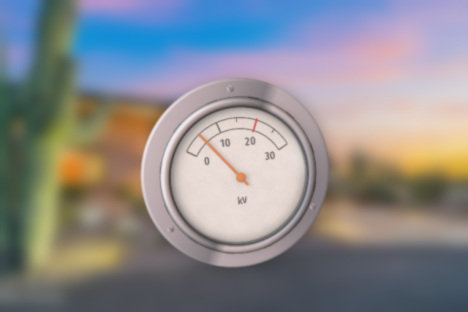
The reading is 5 kV
